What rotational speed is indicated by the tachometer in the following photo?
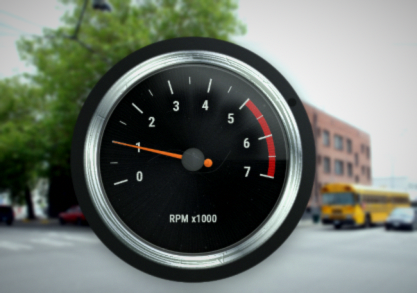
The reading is 1000 rpm
